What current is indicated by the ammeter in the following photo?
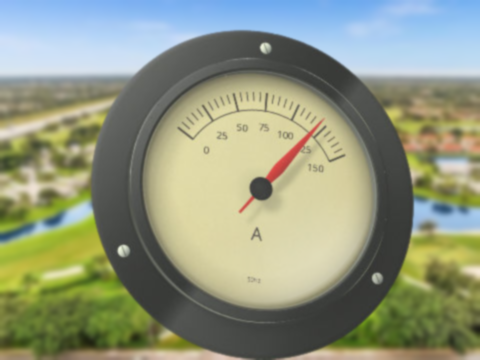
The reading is 120 A
